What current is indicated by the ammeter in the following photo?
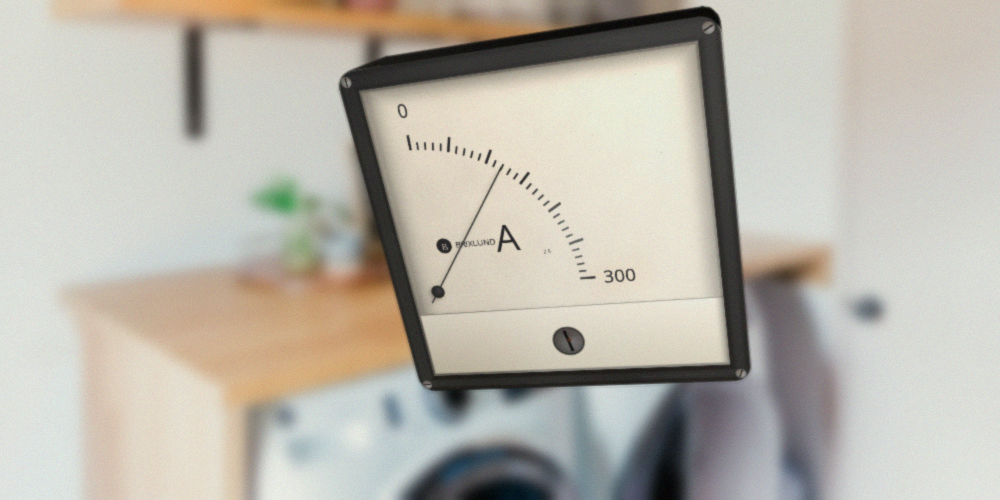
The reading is 120 A
